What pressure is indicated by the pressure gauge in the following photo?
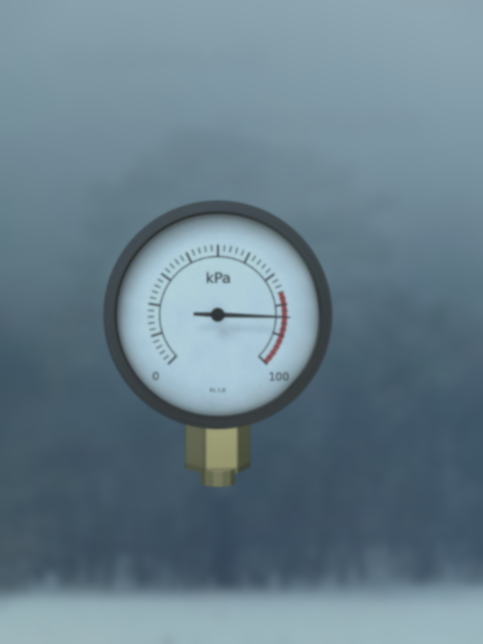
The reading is 84 kPa
